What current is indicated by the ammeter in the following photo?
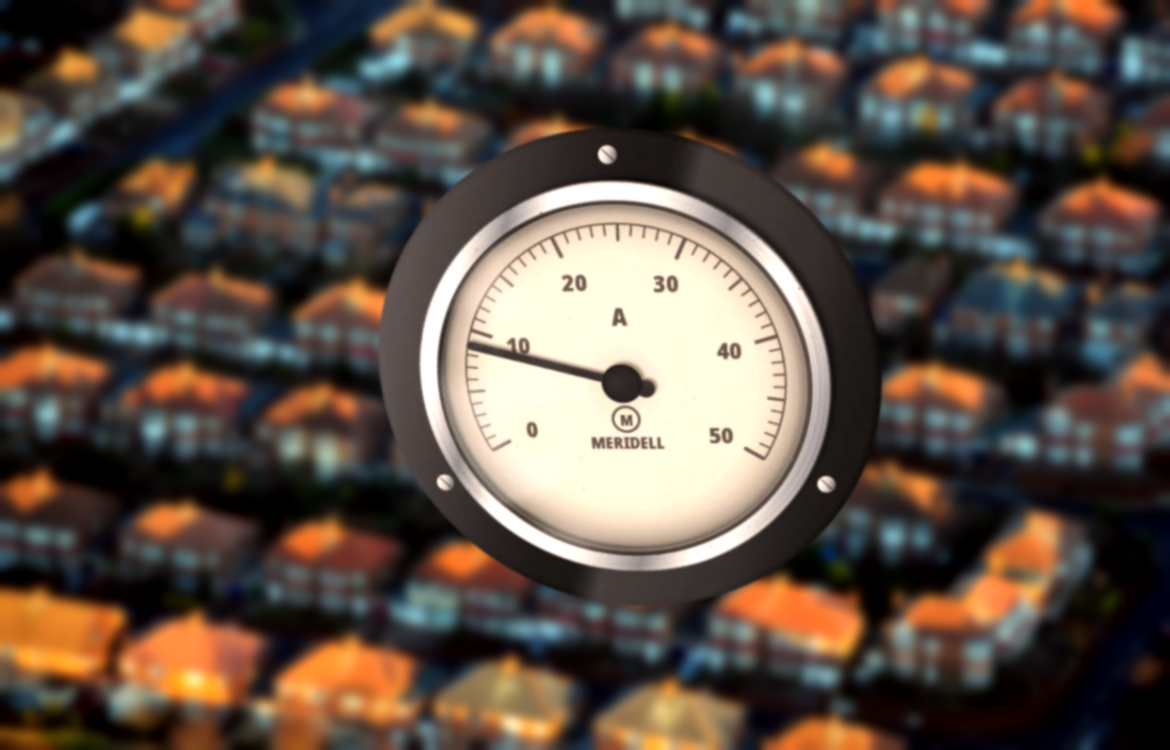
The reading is 9 A
